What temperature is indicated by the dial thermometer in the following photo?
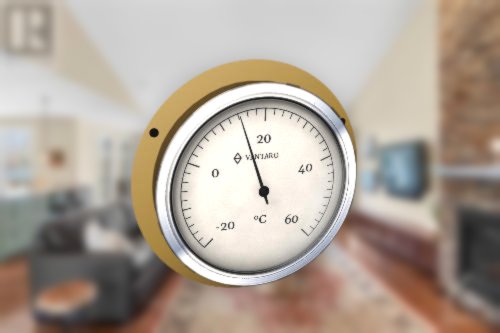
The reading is 14 °C
